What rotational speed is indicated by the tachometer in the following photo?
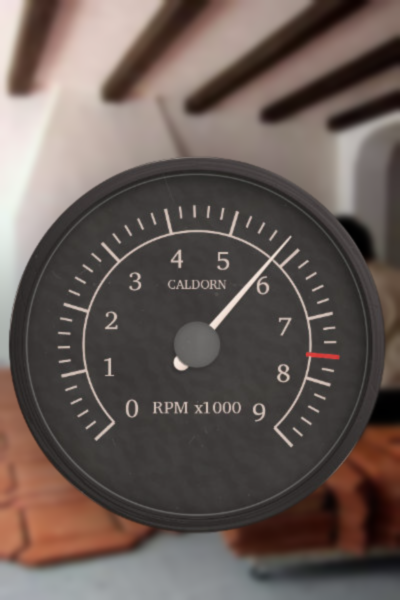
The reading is 5800 rpm
